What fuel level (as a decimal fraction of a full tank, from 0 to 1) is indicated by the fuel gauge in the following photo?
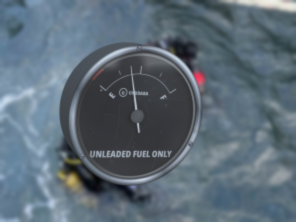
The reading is 0.375
